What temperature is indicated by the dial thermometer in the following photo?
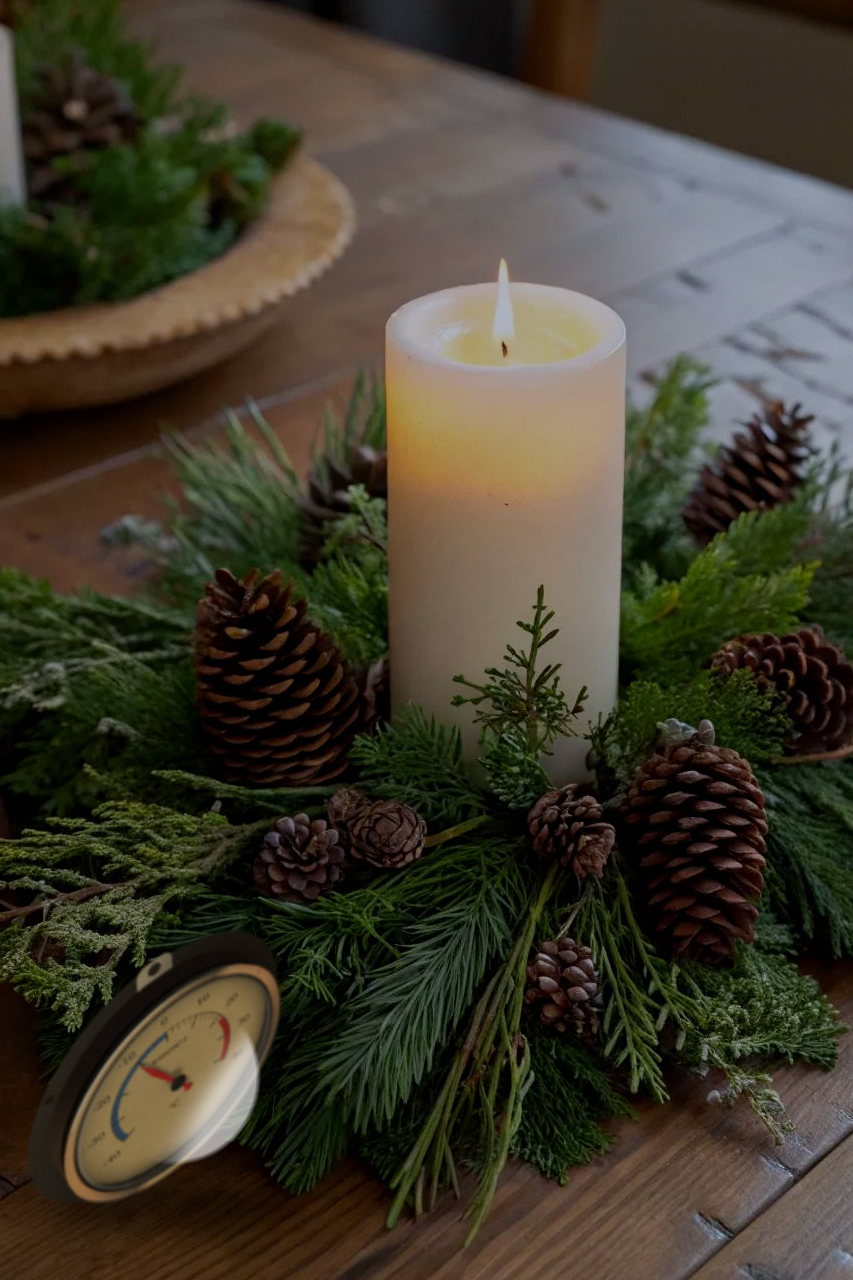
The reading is -10 °C
